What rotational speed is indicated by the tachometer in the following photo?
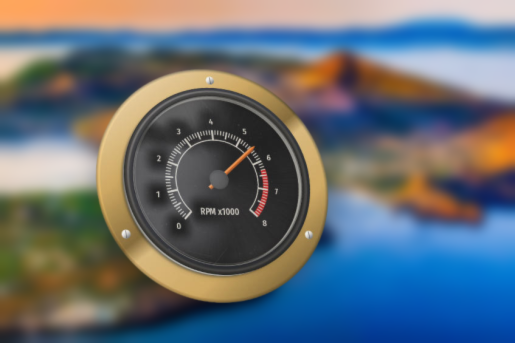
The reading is 5500 rpm
